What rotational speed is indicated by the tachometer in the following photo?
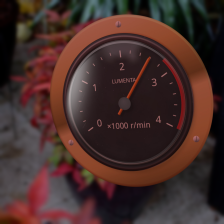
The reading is 2600 rpm
